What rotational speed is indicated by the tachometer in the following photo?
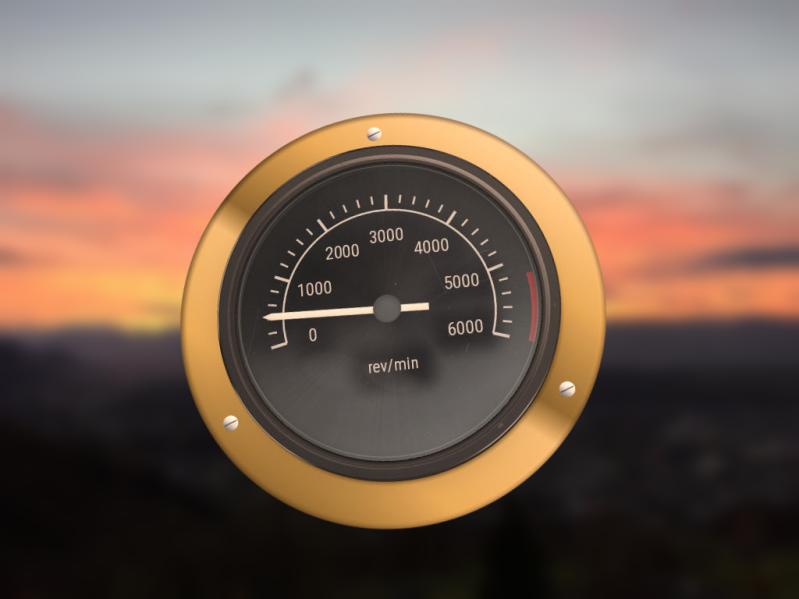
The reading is 400 rpm
